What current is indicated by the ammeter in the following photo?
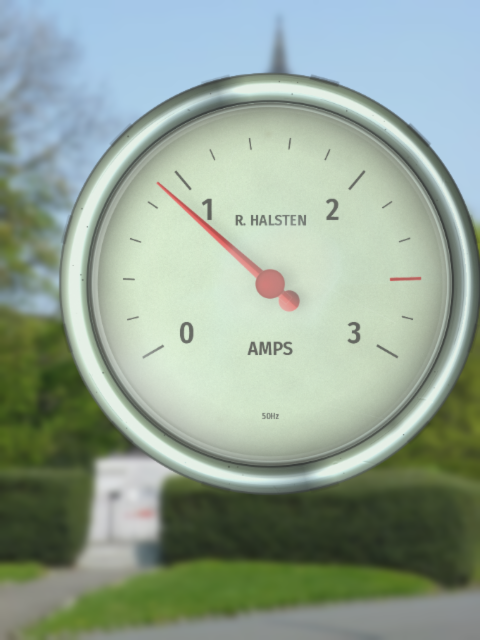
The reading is 0.9 A
